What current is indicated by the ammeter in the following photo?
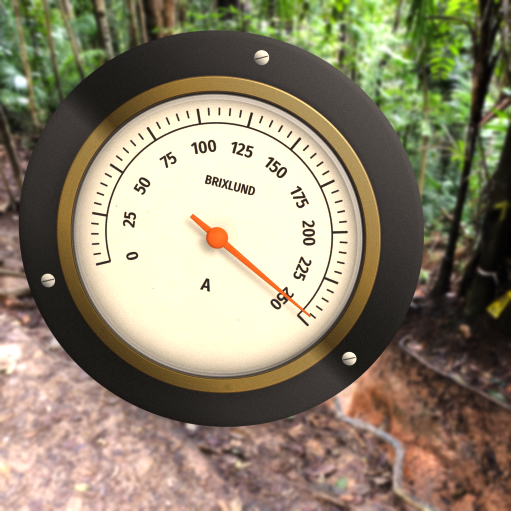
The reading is 245 A
